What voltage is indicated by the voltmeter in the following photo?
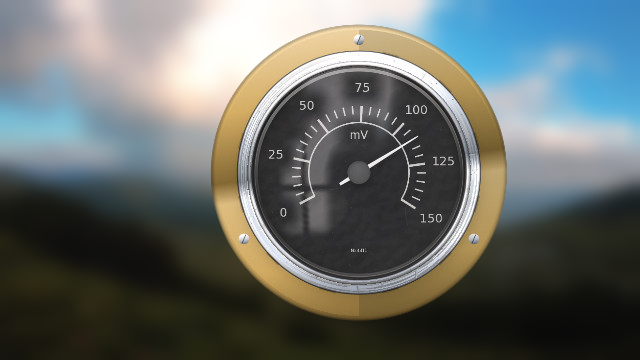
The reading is 110 mV
